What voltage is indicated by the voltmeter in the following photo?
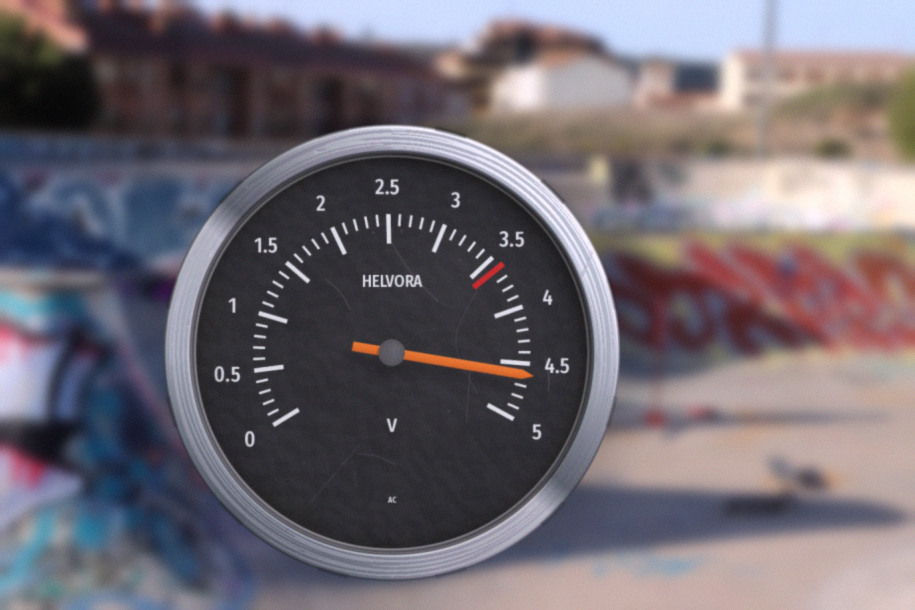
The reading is 4.6 V
